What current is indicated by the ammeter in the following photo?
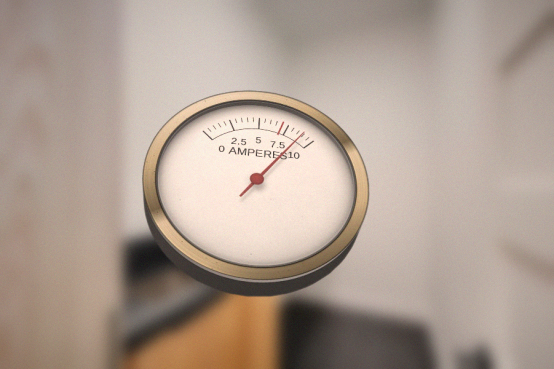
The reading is 9 A
